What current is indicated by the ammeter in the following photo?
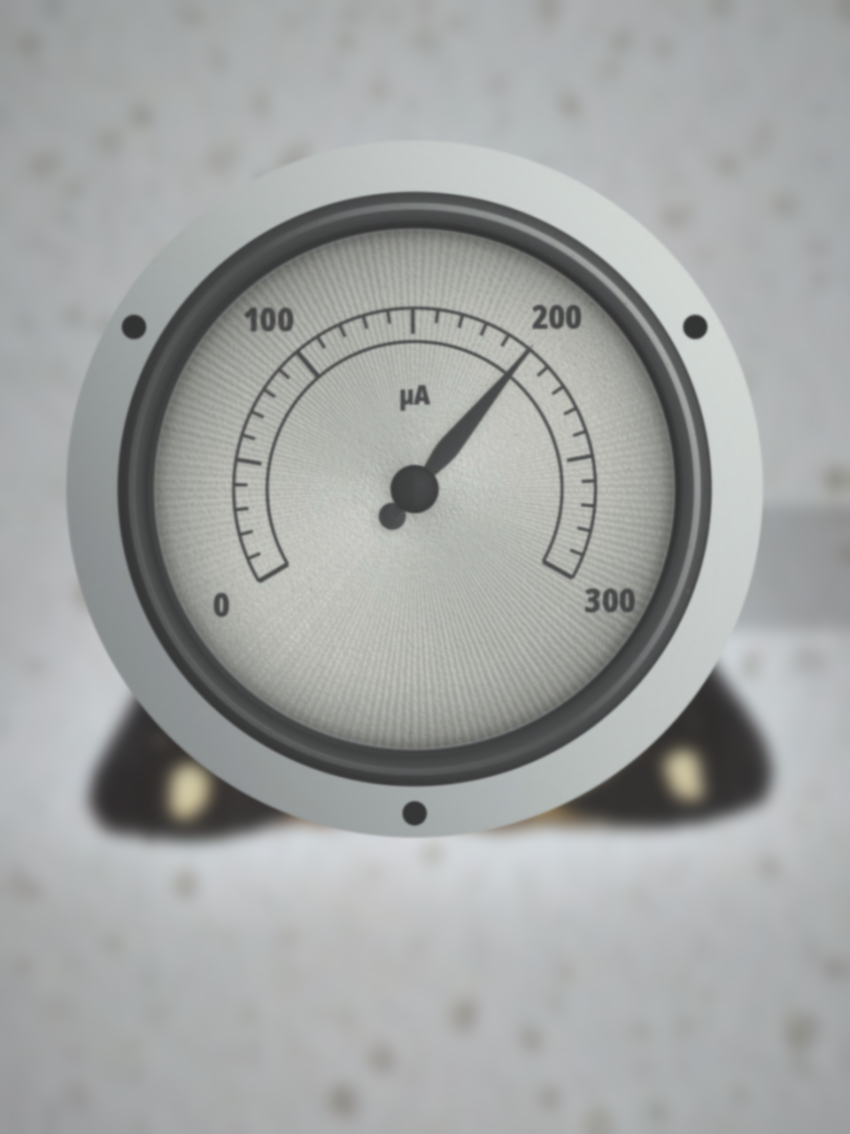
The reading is 200 µA
